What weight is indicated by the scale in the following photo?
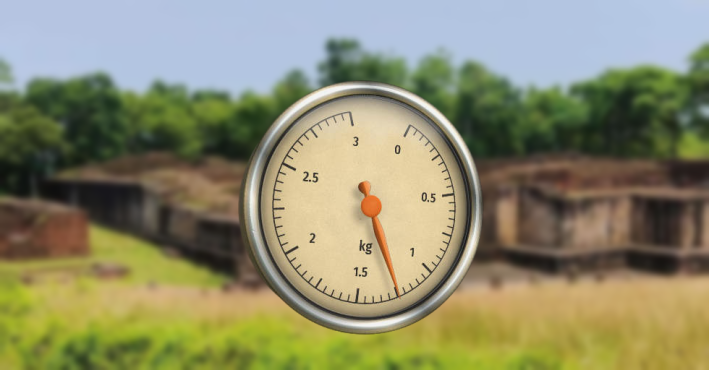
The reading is 1.25 kg
